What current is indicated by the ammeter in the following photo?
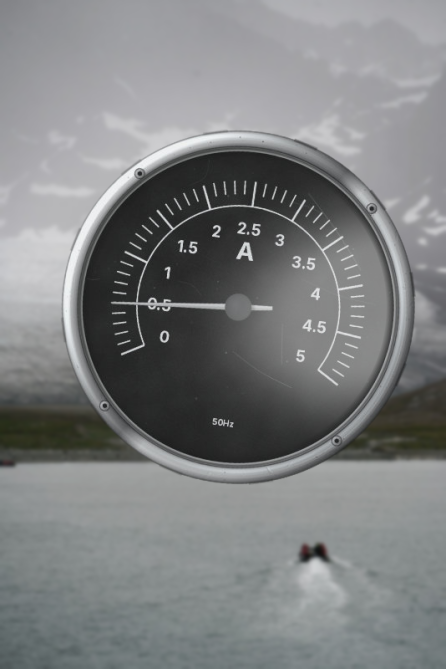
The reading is 0.5 A
